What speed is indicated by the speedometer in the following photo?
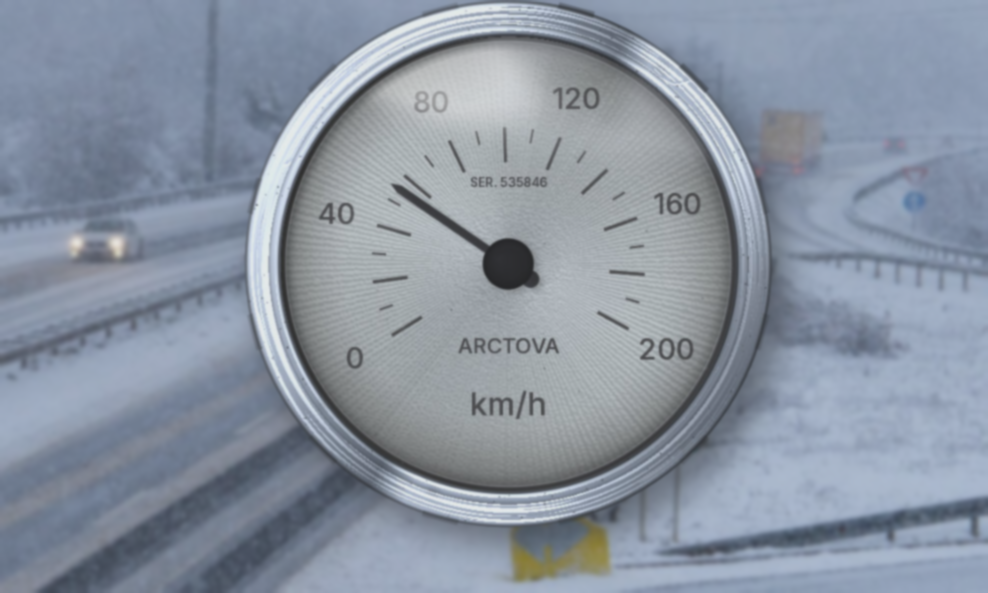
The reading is 55 km/h
